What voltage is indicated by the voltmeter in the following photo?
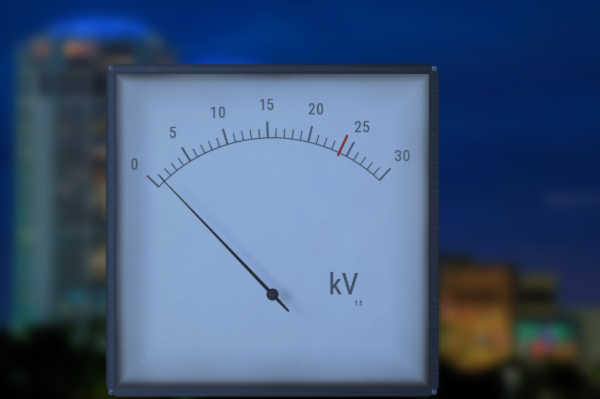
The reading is 1 kV
